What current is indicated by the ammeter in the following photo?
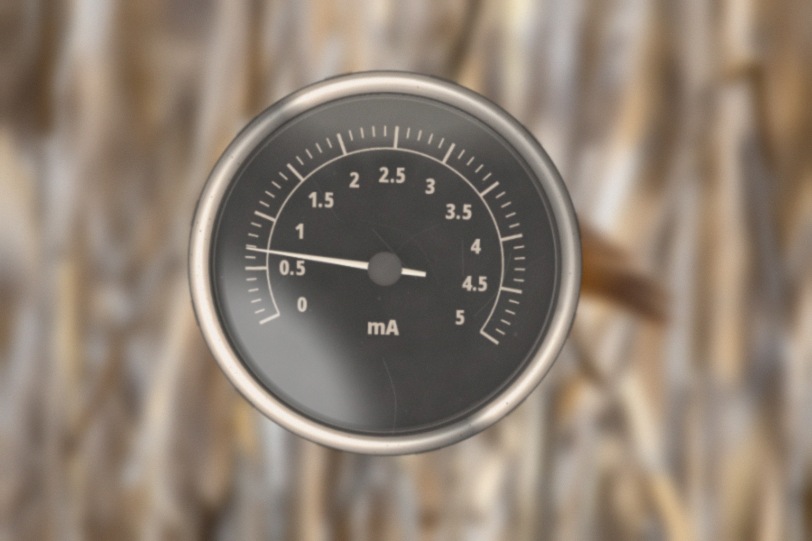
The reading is 0.7 mA
